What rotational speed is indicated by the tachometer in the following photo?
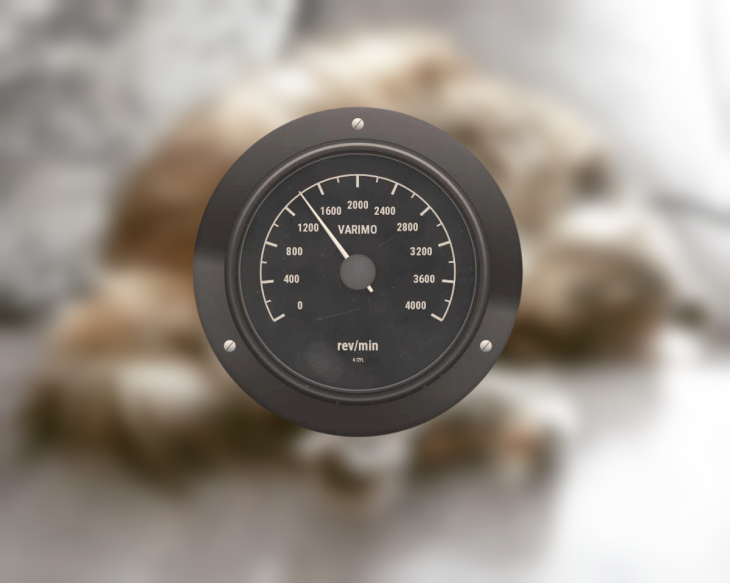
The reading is 1400 rpm
